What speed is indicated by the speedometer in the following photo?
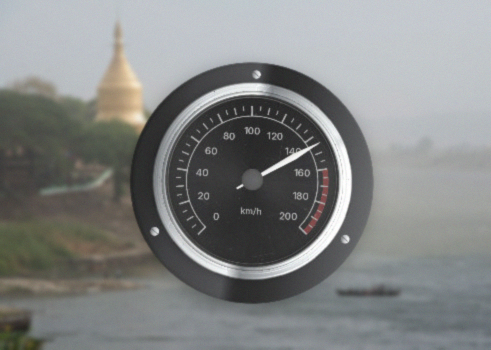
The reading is 145 km/h
